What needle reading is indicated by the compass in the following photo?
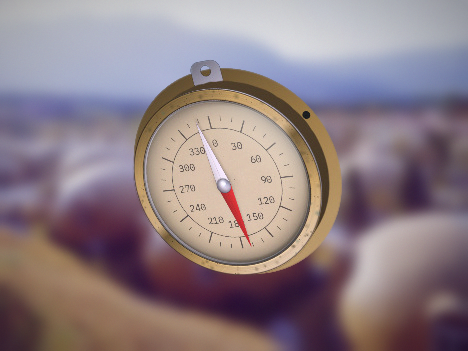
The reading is 170 °
